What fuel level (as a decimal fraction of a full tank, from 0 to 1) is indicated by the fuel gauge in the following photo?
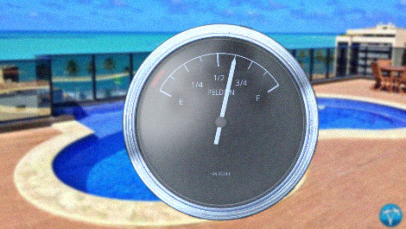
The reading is 0.625
